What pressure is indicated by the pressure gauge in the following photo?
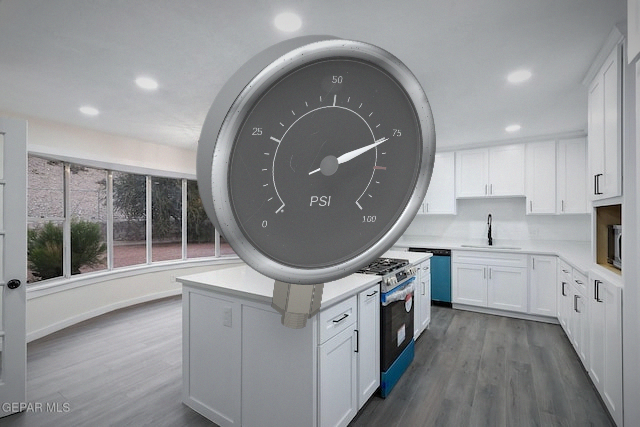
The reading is 75 psi
